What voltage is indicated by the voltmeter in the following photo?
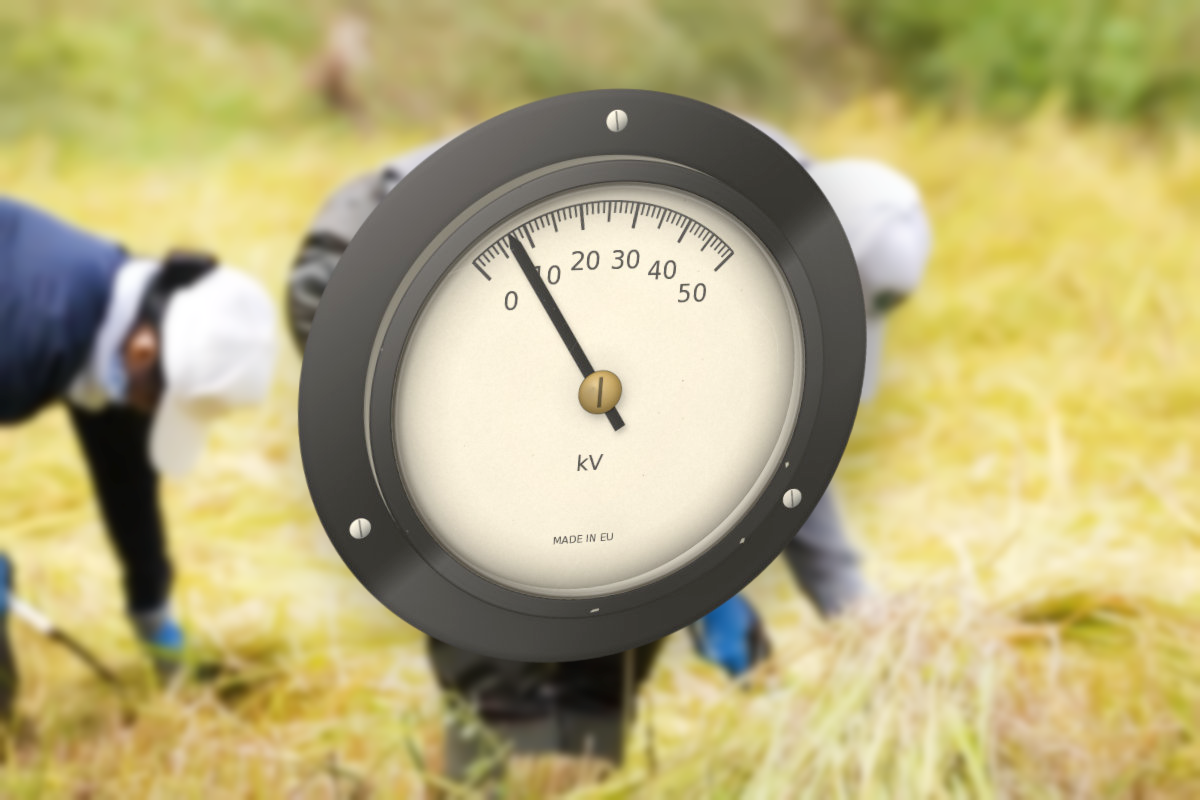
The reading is 7 kV
